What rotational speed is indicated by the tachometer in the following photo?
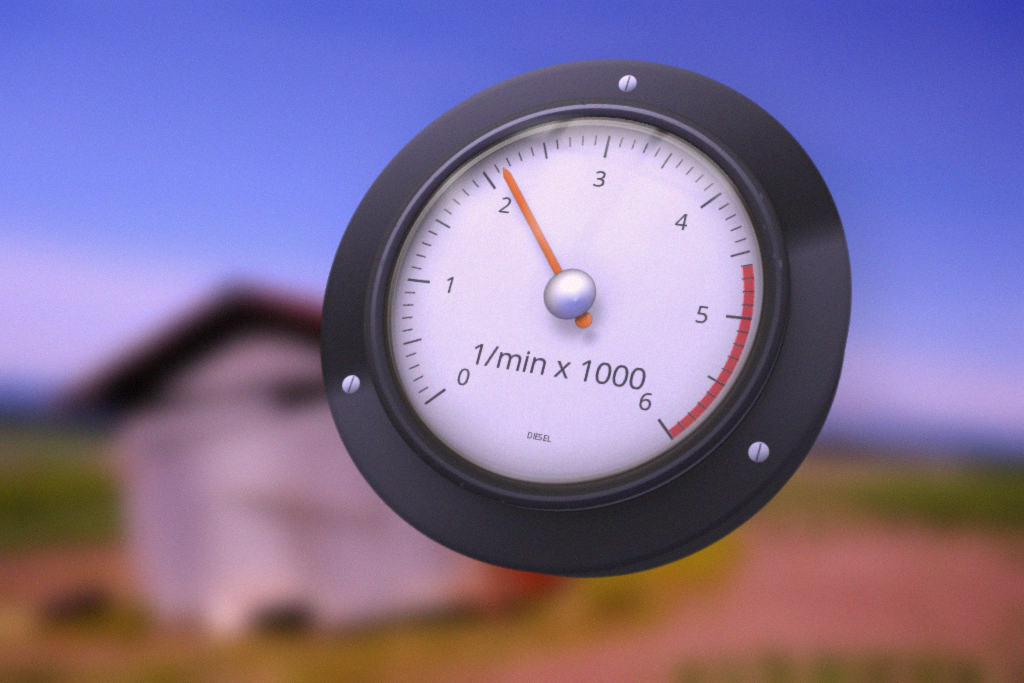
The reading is 2150 rpm
